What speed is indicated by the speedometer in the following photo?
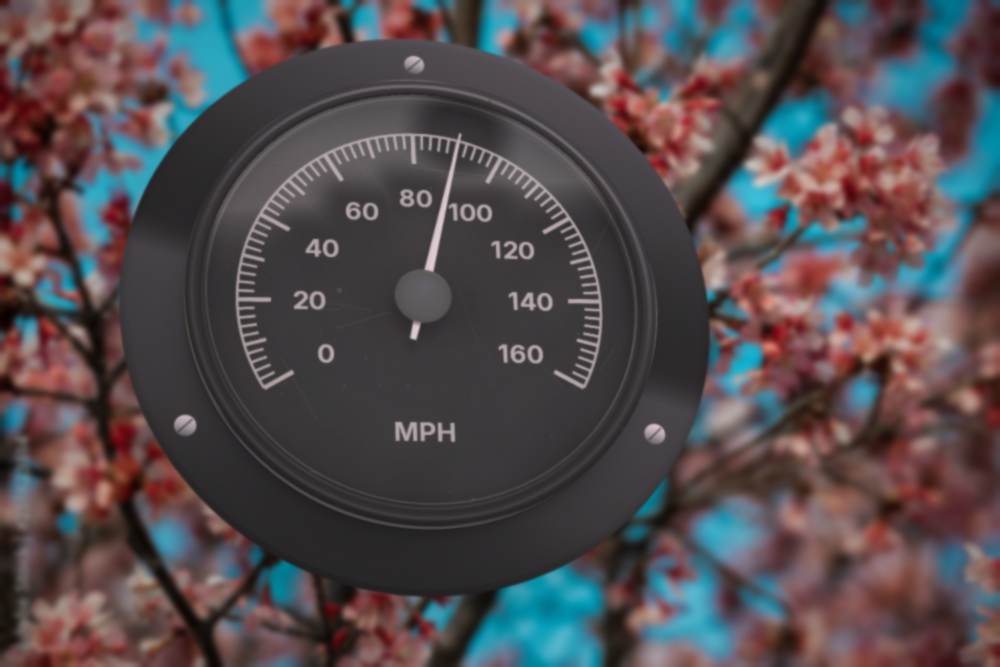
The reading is 90 mph
